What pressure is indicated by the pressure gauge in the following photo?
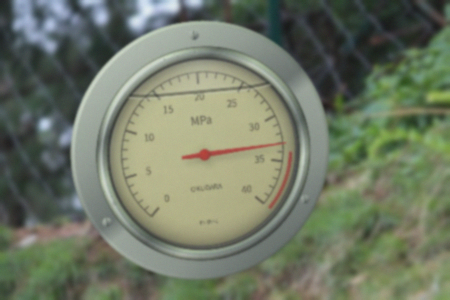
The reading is 33 MPa
